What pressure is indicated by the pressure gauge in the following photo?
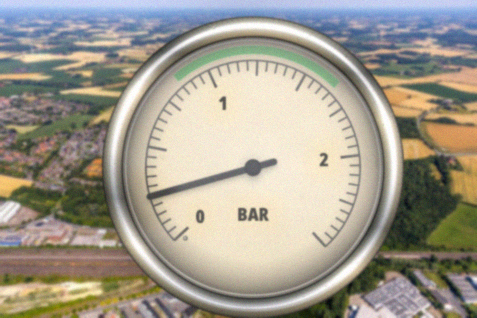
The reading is 0.25 bar
